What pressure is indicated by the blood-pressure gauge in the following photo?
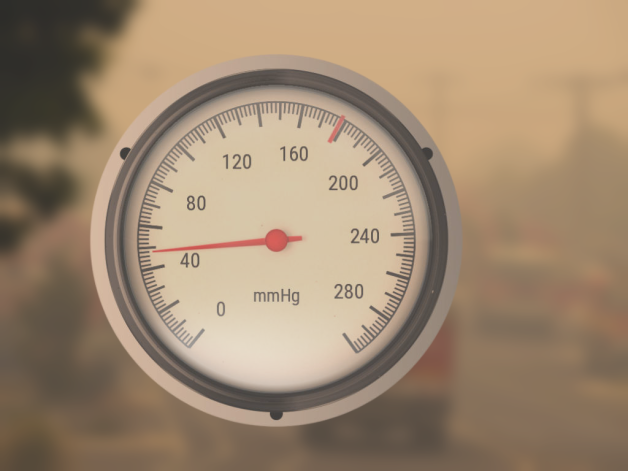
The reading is 48 mmHg
